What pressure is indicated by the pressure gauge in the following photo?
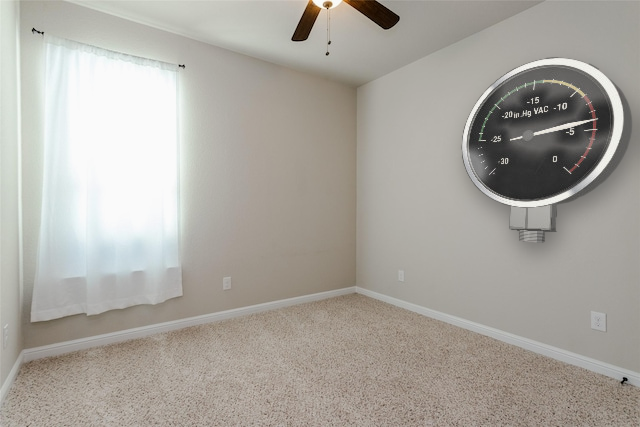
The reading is -6 inHg
